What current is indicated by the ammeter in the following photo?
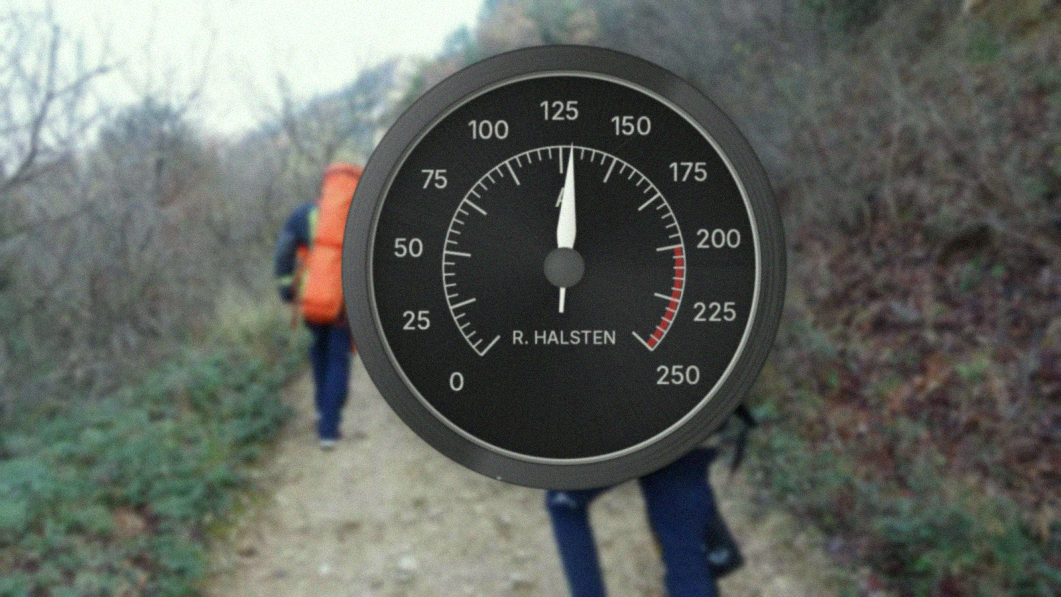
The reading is 130 A
